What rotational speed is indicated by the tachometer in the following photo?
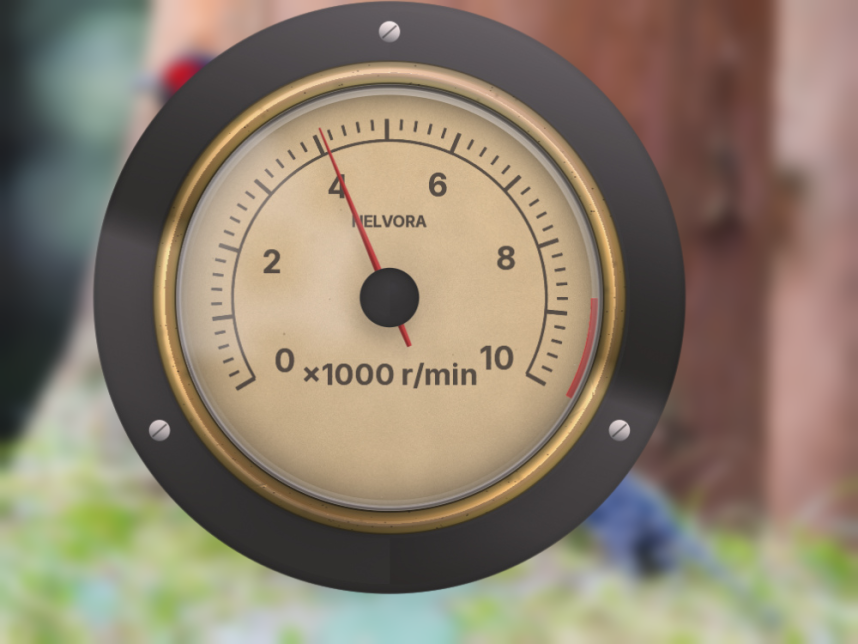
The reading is 4100 rpm
